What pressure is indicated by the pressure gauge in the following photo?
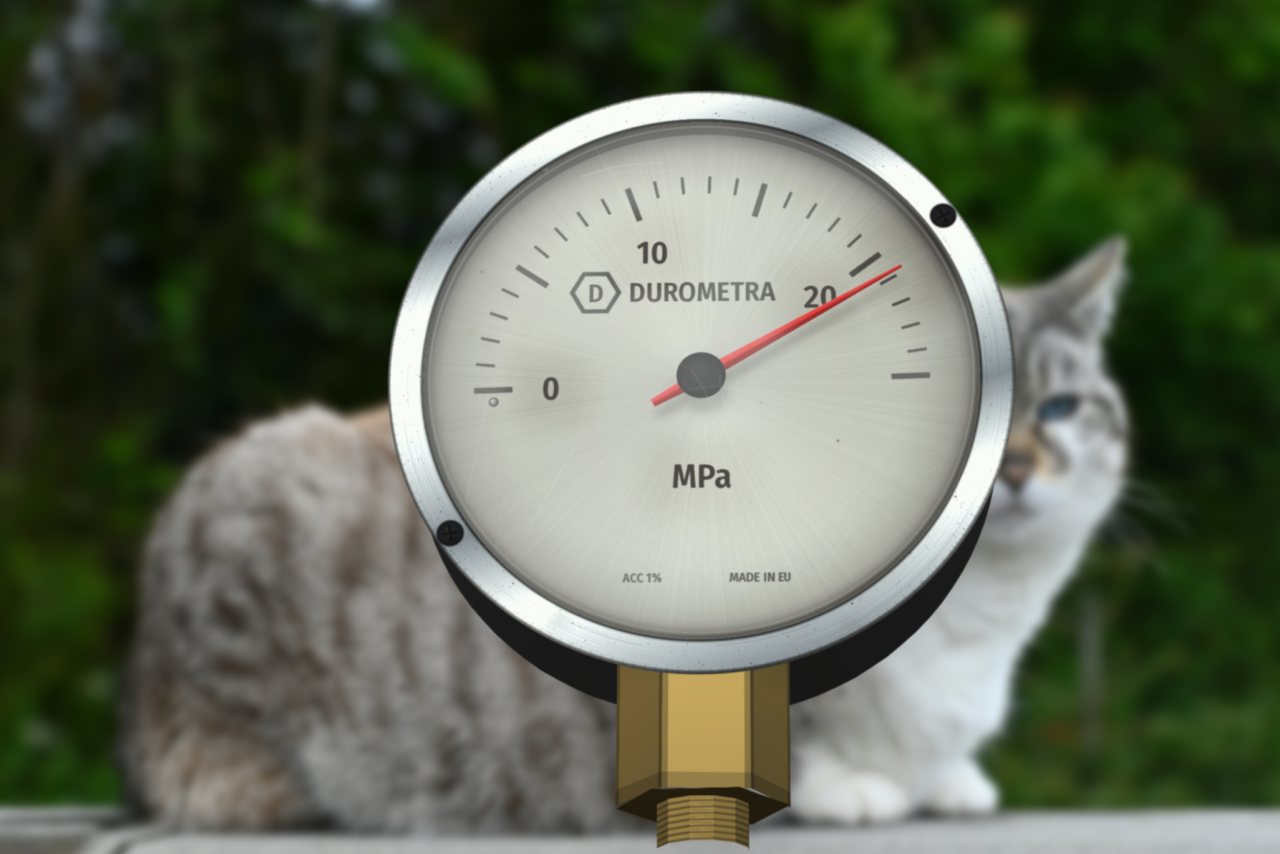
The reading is 21 MPa
